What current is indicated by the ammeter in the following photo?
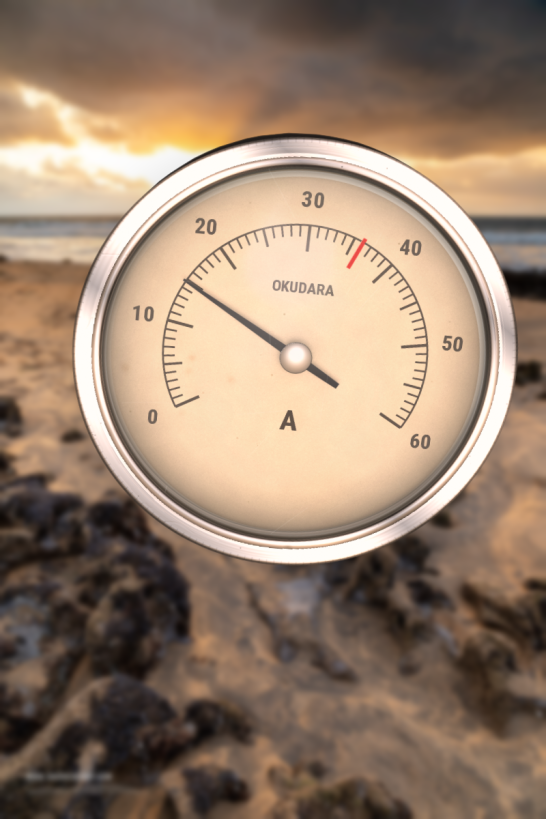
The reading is 15 A
